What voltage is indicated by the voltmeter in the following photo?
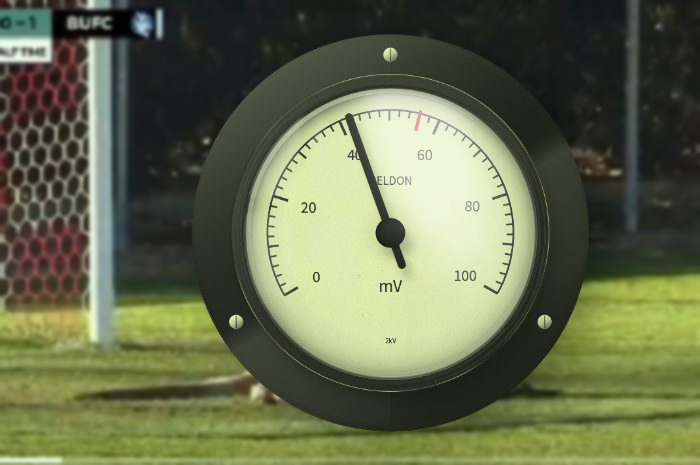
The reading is 42 mV
